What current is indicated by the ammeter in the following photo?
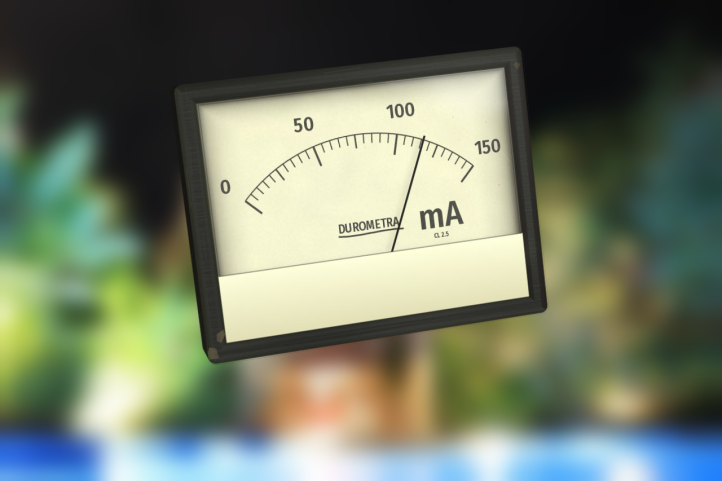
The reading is 115 mA
